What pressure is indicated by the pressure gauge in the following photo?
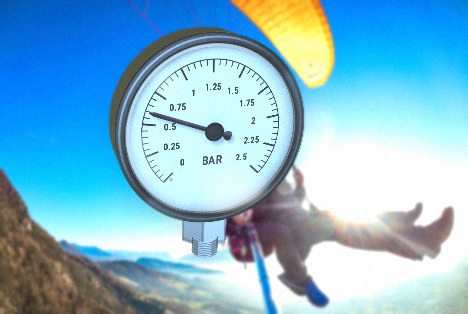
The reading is 0.6 bar
